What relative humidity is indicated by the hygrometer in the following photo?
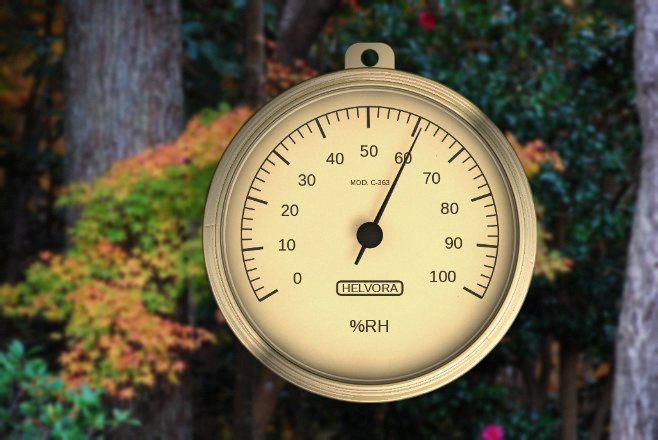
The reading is 61 %
